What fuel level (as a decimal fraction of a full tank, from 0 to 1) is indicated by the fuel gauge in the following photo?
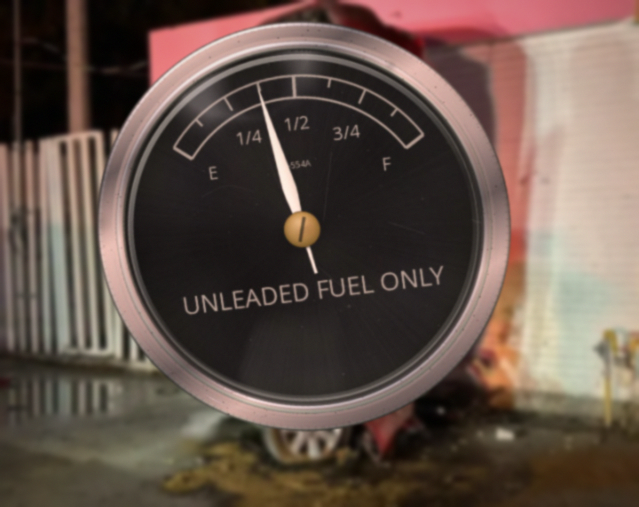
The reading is 0.375
